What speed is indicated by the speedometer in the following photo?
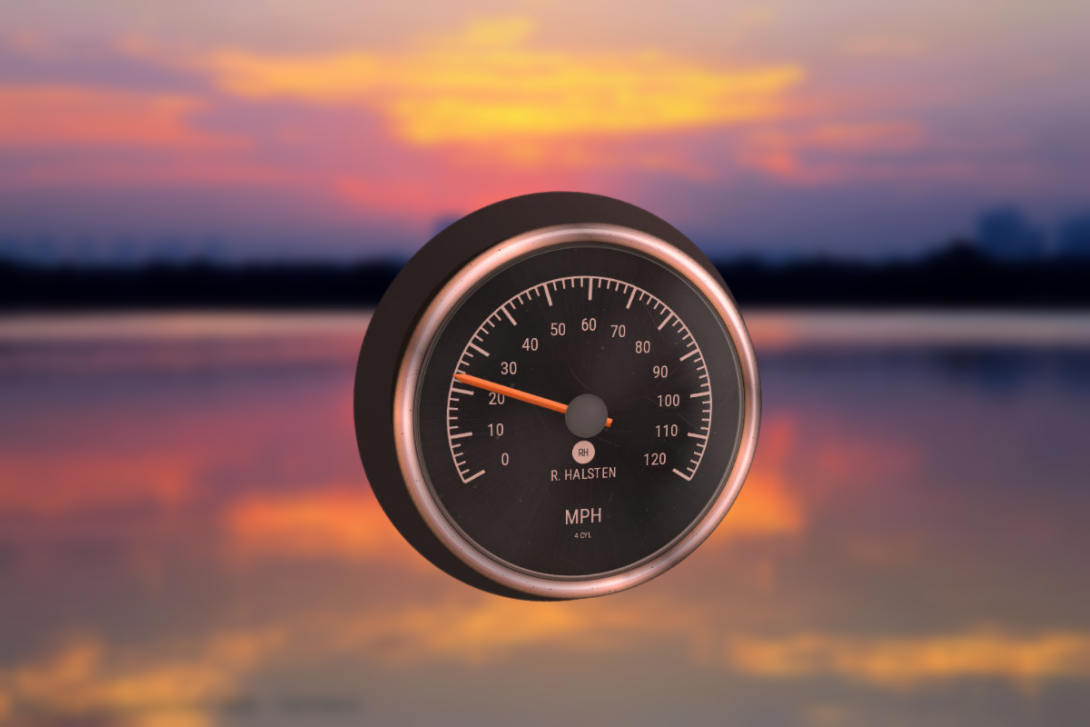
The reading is 23 mph
